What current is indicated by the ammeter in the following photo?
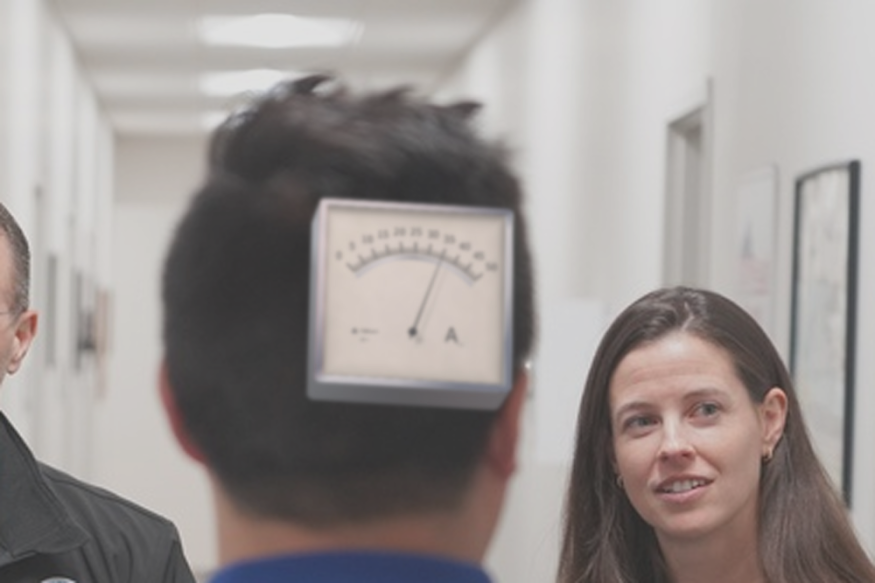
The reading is 35 A
